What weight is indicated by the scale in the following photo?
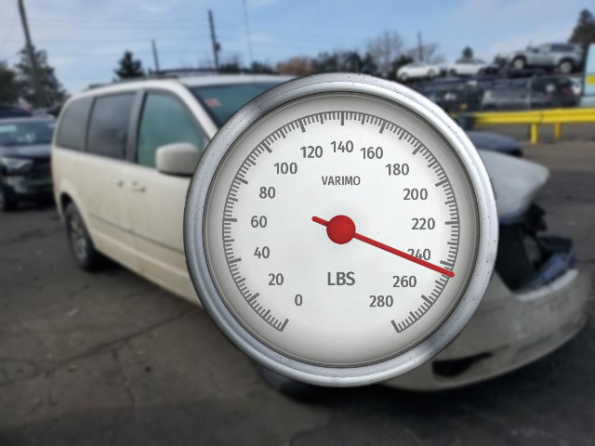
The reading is 244 lb
